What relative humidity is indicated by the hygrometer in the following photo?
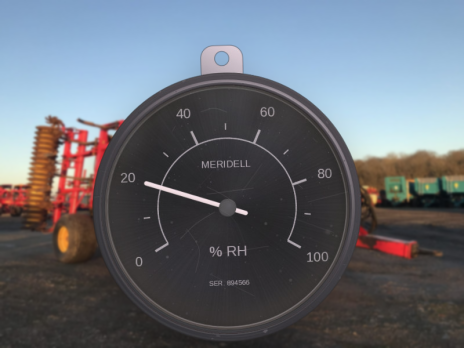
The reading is 20 %
